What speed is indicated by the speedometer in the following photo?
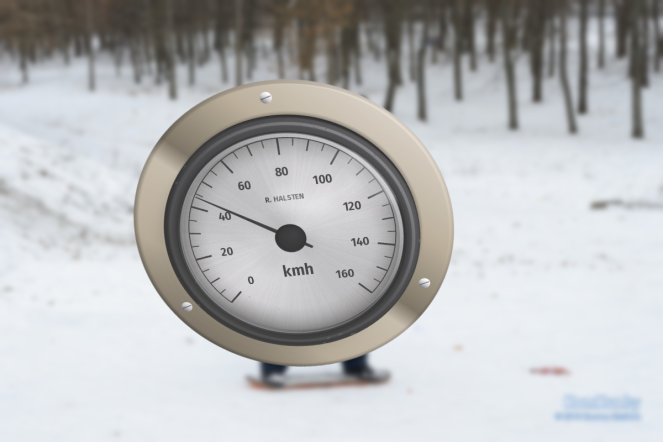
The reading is 45 km/h
